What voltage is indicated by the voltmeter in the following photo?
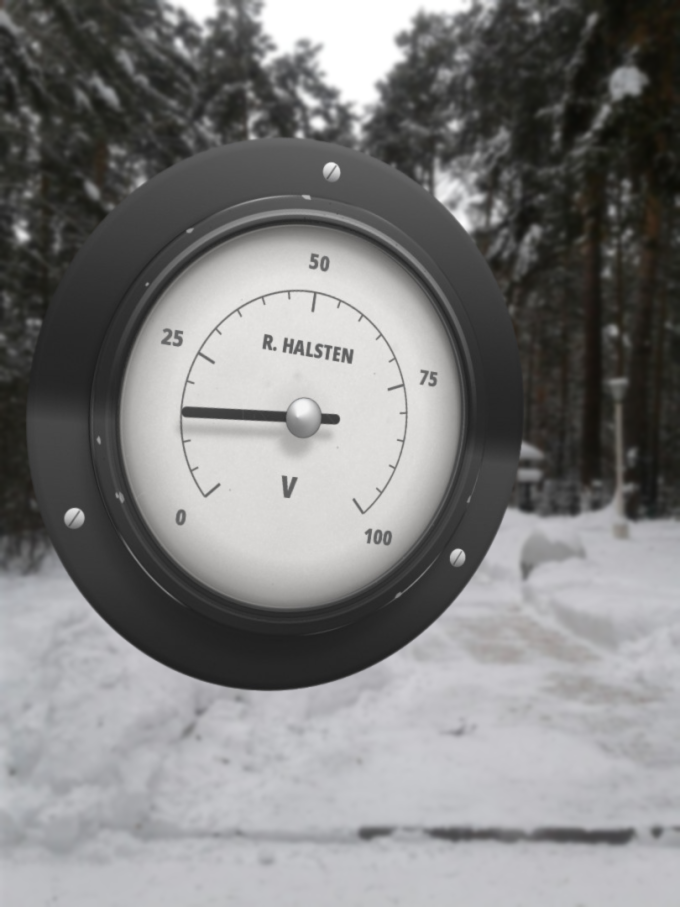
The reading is 15 V
